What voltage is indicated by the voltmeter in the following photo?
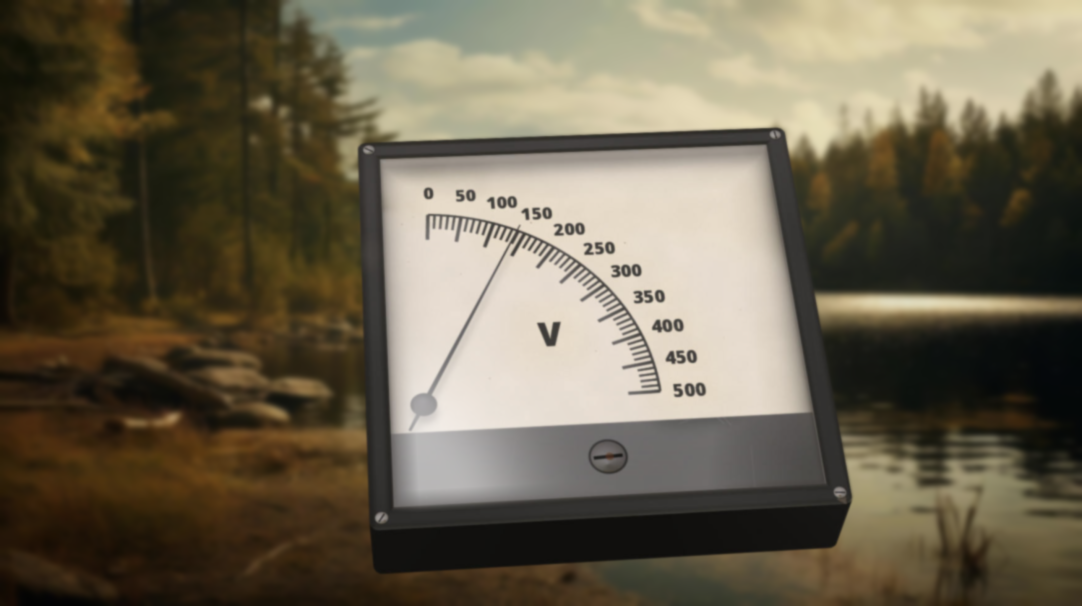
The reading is 140 V
